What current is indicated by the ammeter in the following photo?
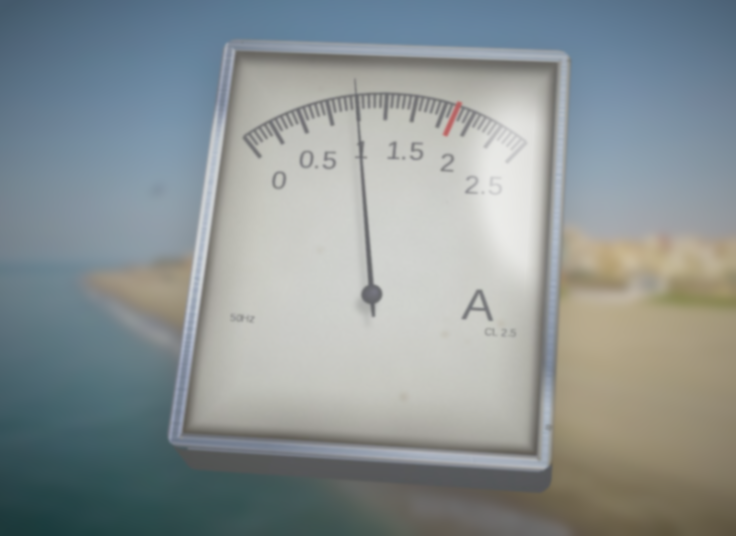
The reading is 1 A
